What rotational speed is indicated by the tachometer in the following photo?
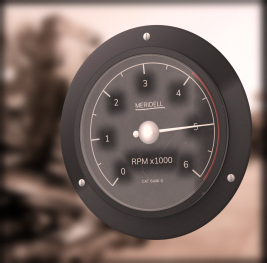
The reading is 5000 rpm
